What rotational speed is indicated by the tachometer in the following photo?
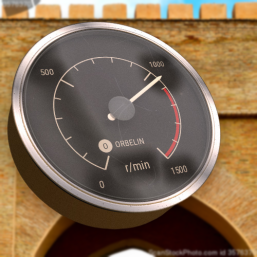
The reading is 1050 rpm
